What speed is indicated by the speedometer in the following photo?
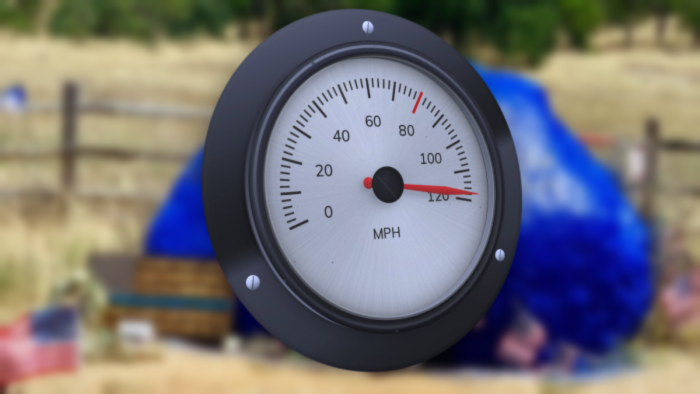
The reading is 118 mph
